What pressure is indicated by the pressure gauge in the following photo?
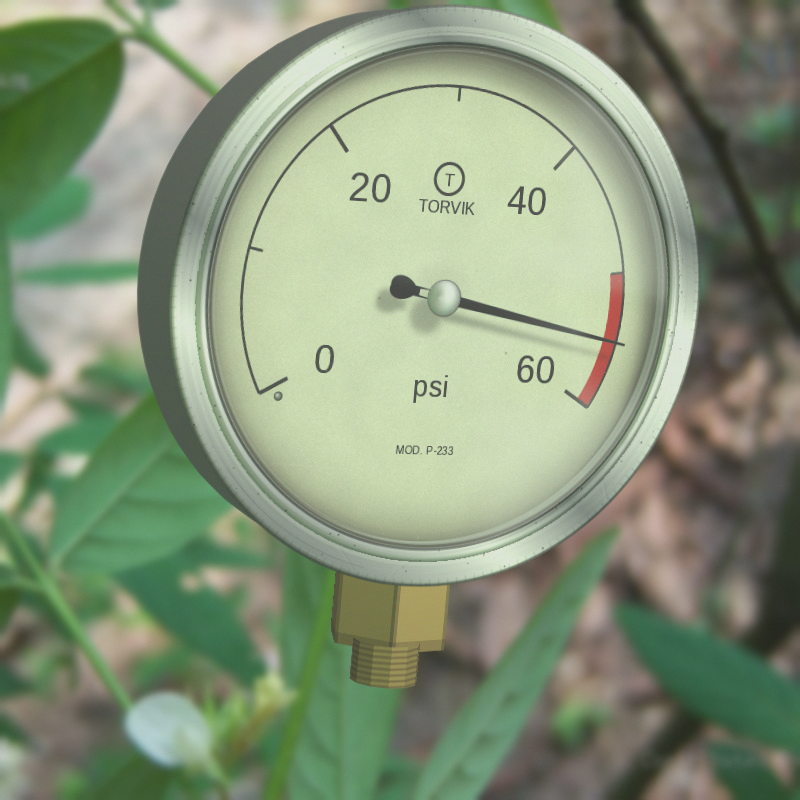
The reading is 55 psi
